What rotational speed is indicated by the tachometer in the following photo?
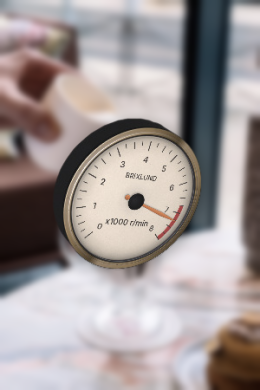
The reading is 7250 rpm
